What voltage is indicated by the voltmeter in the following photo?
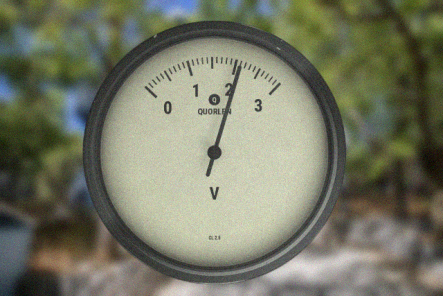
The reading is 2.1 V
